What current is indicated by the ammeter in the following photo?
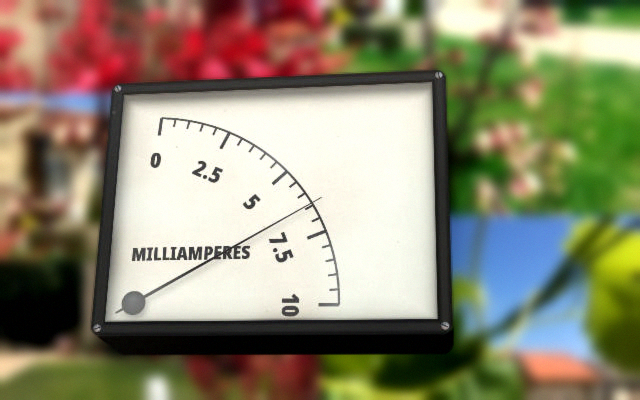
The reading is 6.5 mA
